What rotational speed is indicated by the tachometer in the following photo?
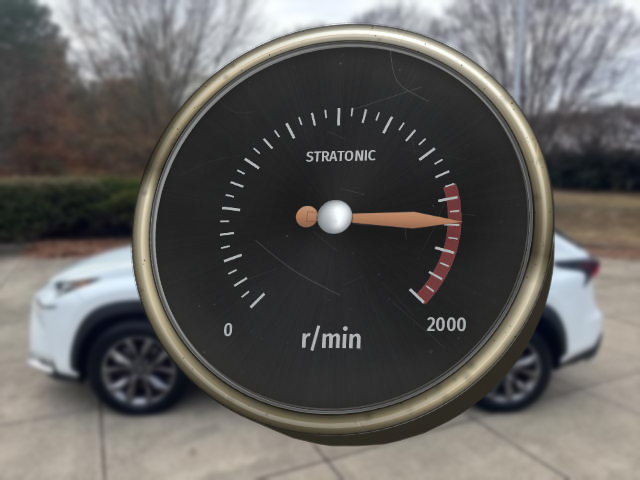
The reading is 1700 rpm
